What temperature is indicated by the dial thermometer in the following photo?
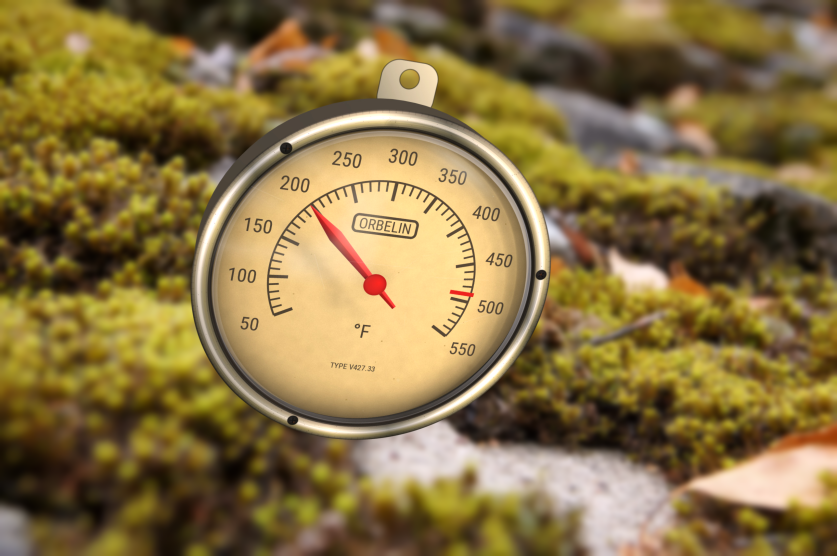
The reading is 200 °F
